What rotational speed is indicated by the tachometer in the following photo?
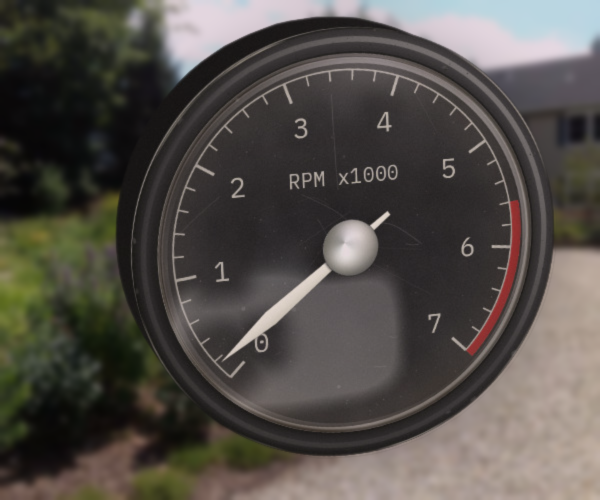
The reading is 200 rpm
